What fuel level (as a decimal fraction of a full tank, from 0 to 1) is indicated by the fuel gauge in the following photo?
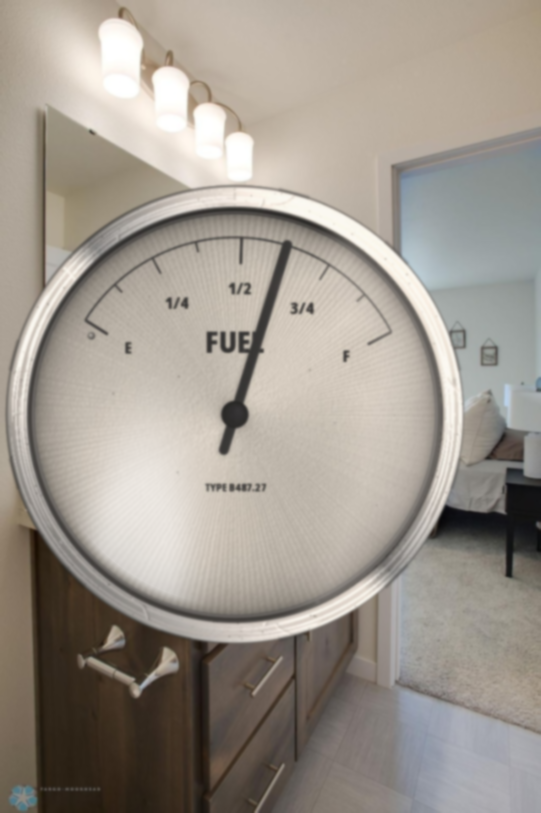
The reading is 0.625
